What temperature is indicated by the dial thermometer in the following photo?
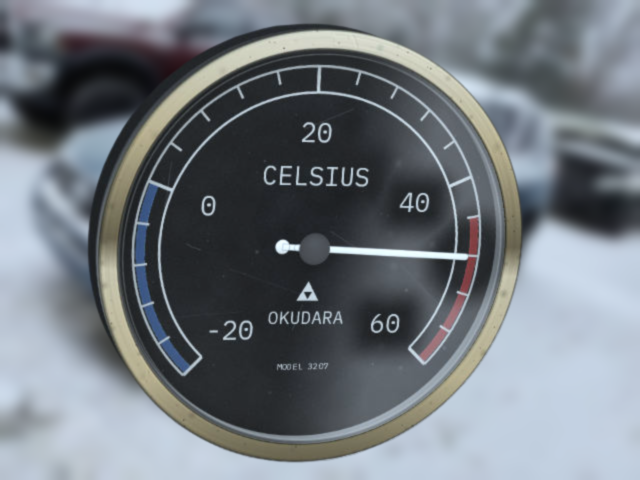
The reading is 48 °C
